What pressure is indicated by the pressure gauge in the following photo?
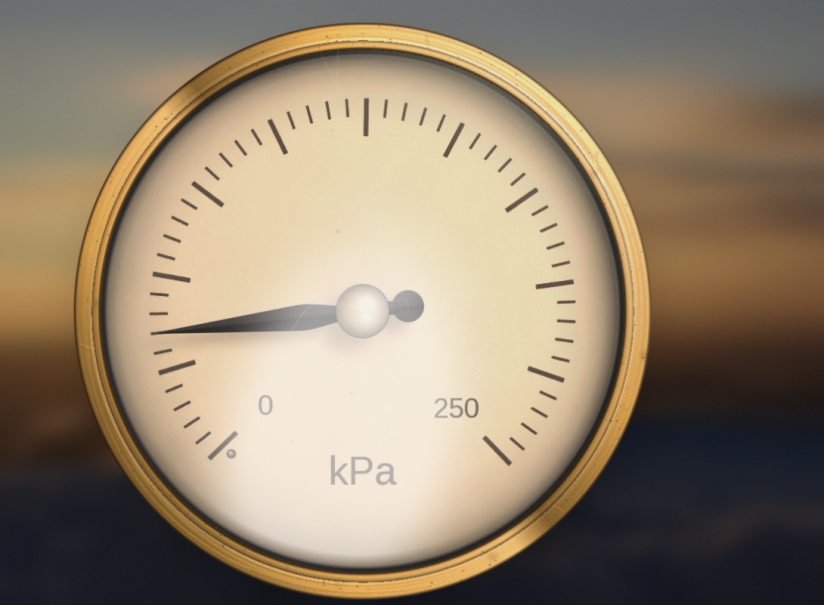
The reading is 35 kPa
